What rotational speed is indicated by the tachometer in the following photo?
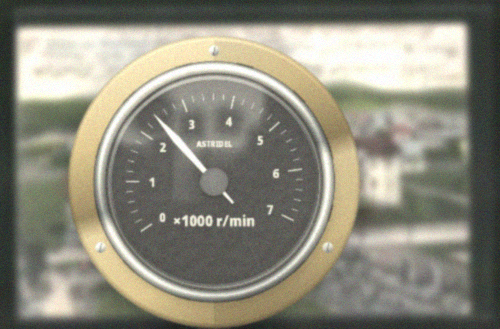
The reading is 2400 rpm
